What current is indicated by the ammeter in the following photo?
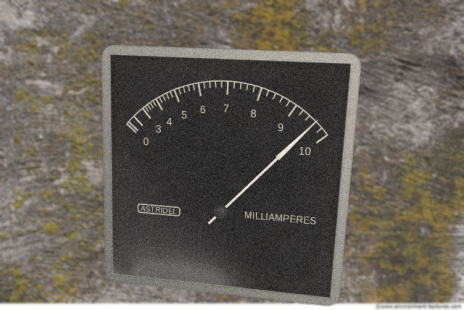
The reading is 9.6 mA
